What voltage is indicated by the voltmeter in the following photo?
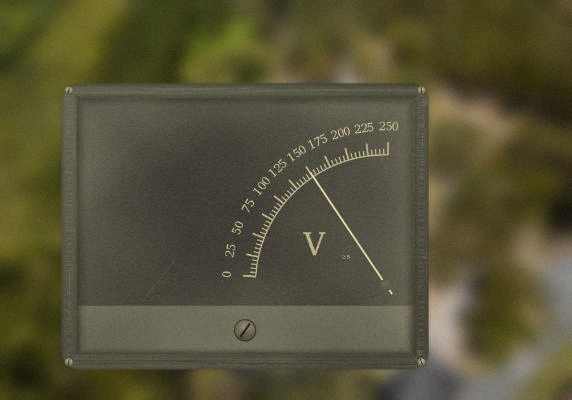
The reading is 150 V
